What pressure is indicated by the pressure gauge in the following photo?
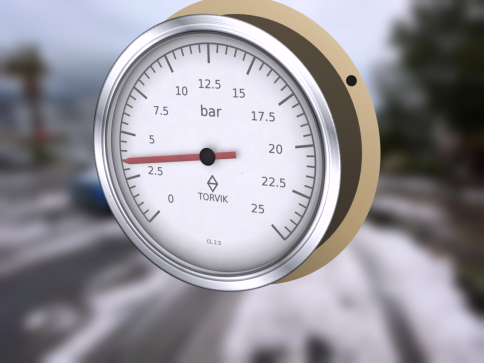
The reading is 3.5 bar
